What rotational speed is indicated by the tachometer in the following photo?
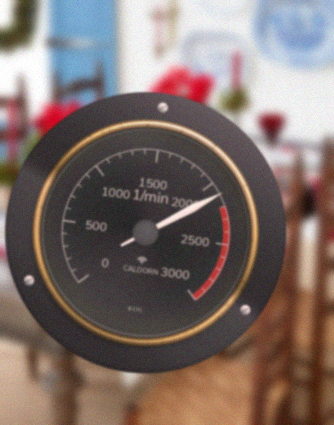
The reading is 2100 rpm
